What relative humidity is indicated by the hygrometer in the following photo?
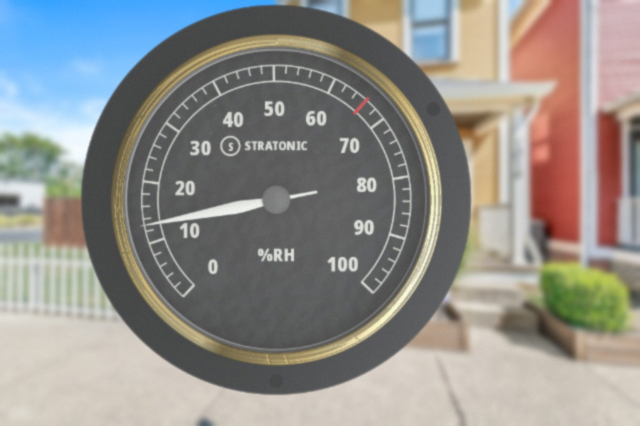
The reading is 13 %
